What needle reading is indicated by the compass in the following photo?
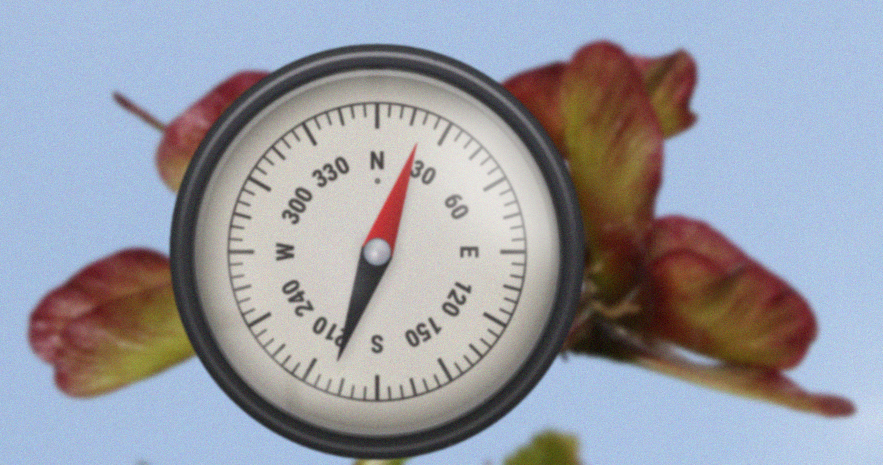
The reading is 20 °
